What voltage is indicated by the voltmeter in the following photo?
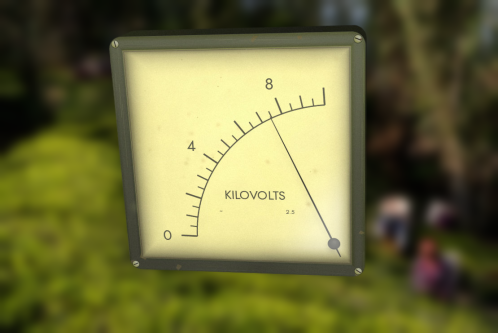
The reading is 7.5 kV
